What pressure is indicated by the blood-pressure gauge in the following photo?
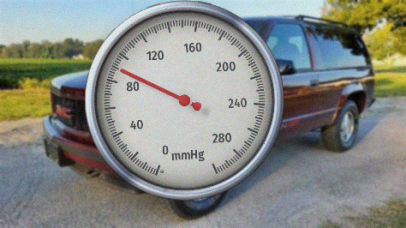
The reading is 90 mmHg
